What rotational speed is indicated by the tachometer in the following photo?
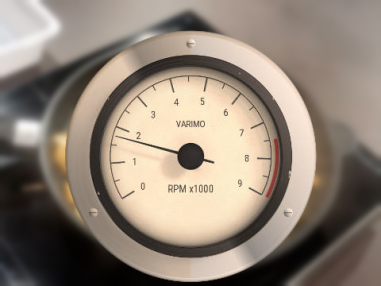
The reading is 1750 rpm
